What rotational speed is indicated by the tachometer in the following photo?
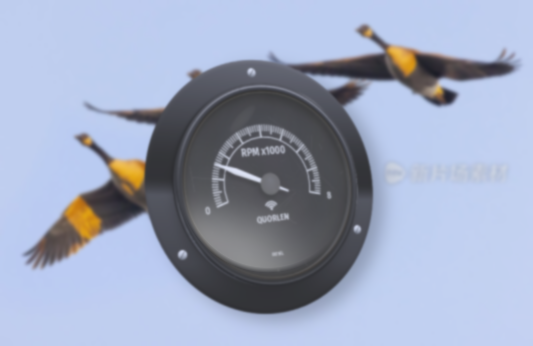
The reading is 1500 rpm
